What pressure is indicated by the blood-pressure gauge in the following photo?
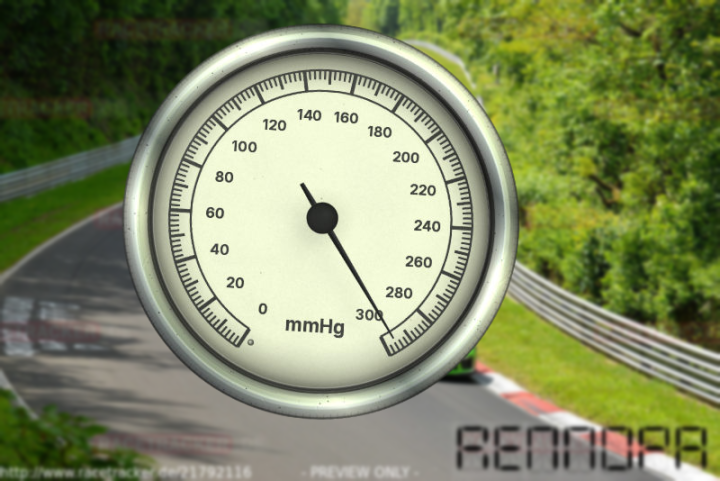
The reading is 296 mmHg
